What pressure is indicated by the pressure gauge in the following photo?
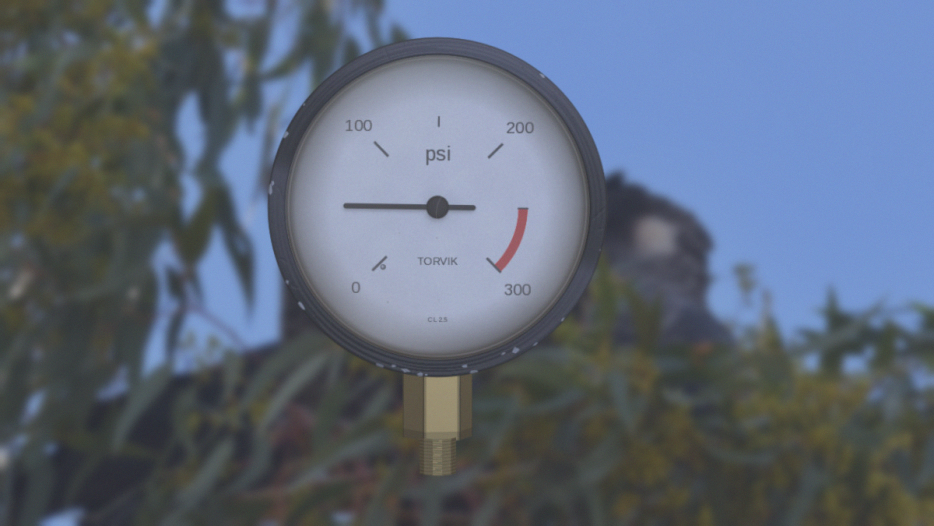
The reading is 50 psi
